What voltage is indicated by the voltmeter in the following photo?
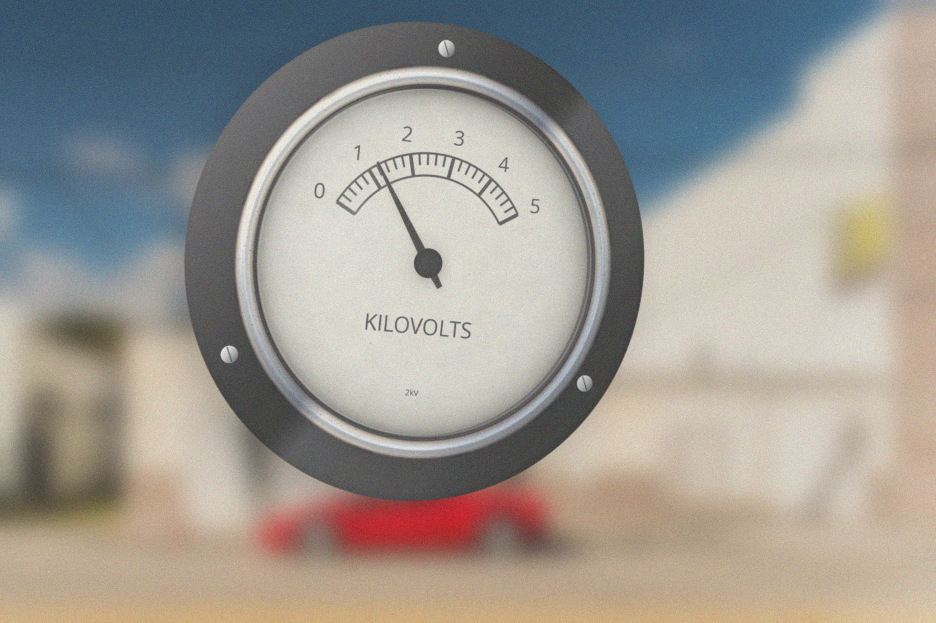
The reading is 1.2 kV
